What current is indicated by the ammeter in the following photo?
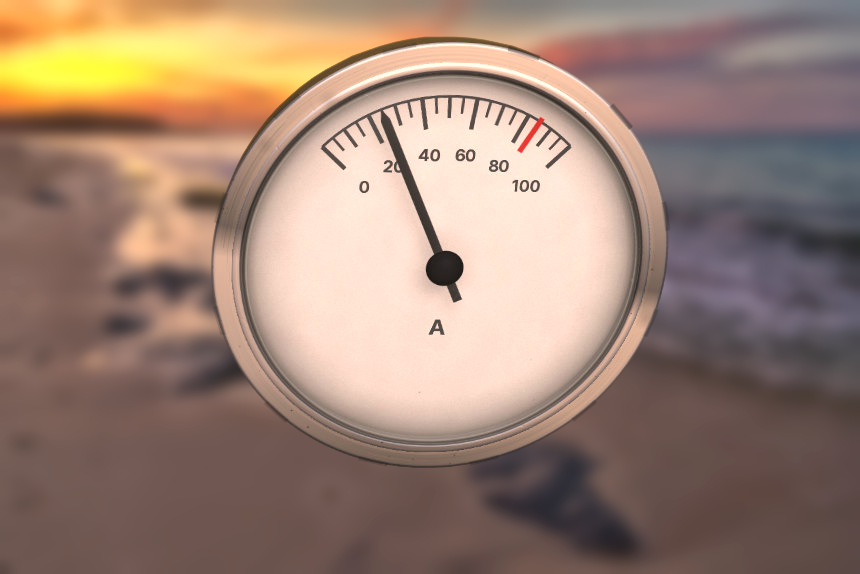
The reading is 25 A
